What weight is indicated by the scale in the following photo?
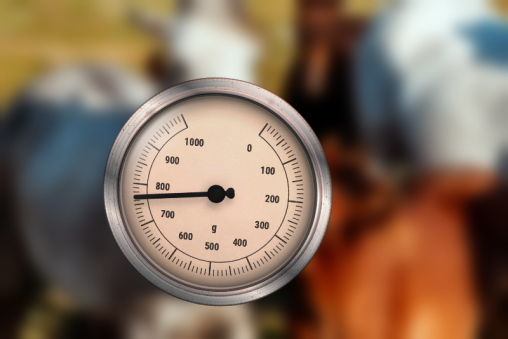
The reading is 770 g
